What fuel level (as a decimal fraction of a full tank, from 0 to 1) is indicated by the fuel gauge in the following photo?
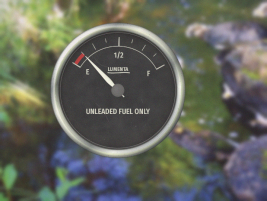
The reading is 0.125
